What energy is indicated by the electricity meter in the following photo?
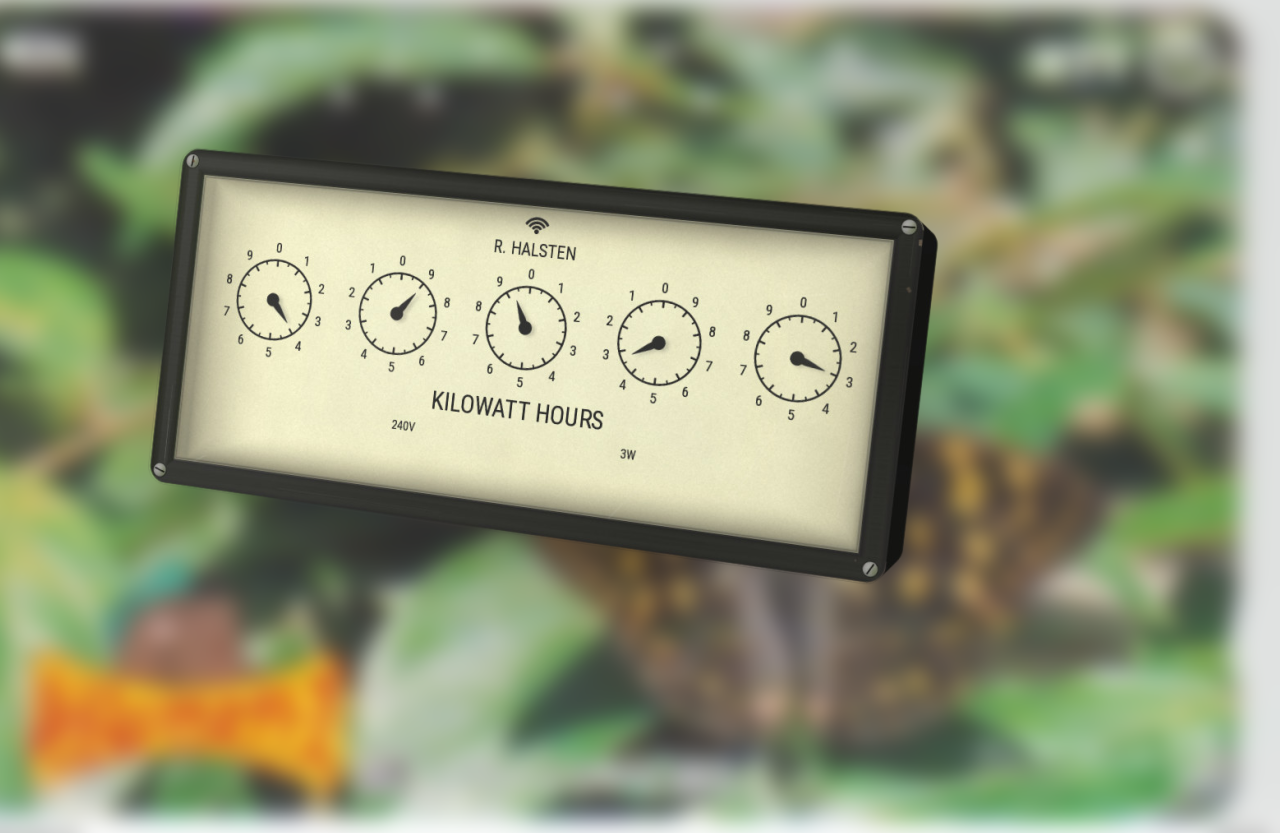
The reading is 38933 kWh
